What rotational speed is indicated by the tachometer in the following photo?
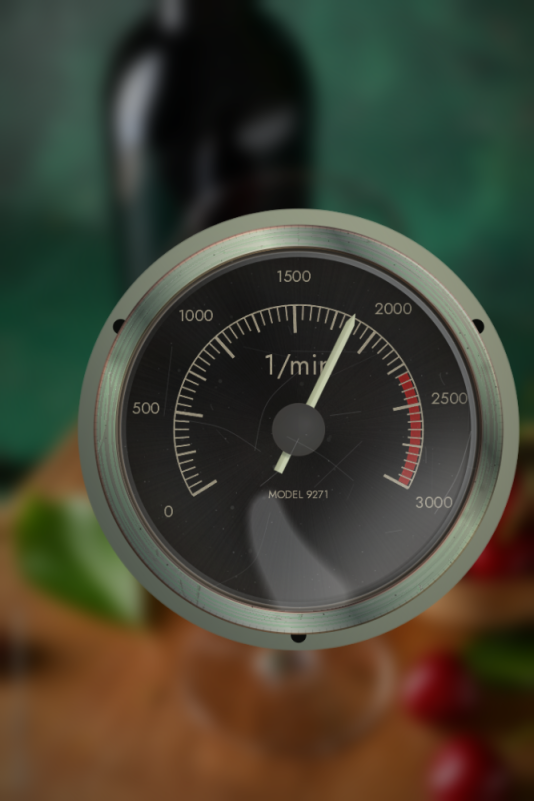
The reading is 1850 rpm
